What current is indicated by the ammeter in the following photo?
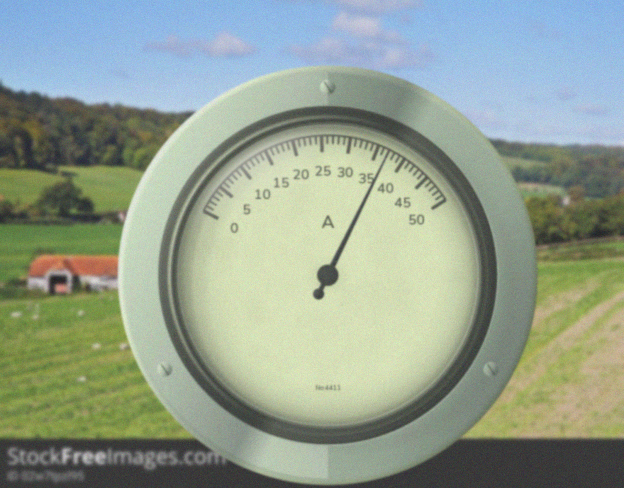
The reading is 37 A
